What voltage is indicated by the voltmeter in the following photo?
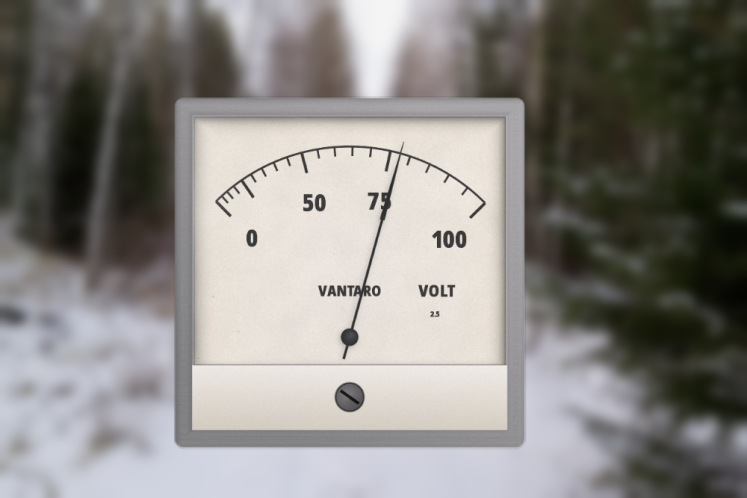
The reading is 77.5 V
